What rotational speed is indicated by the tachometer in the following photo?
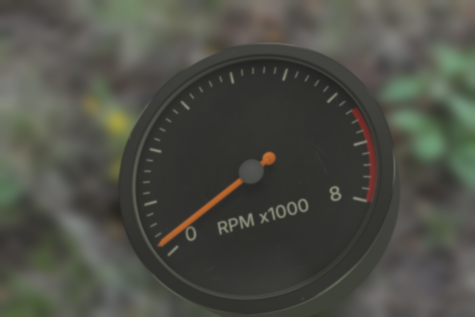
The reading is 200 rpm
